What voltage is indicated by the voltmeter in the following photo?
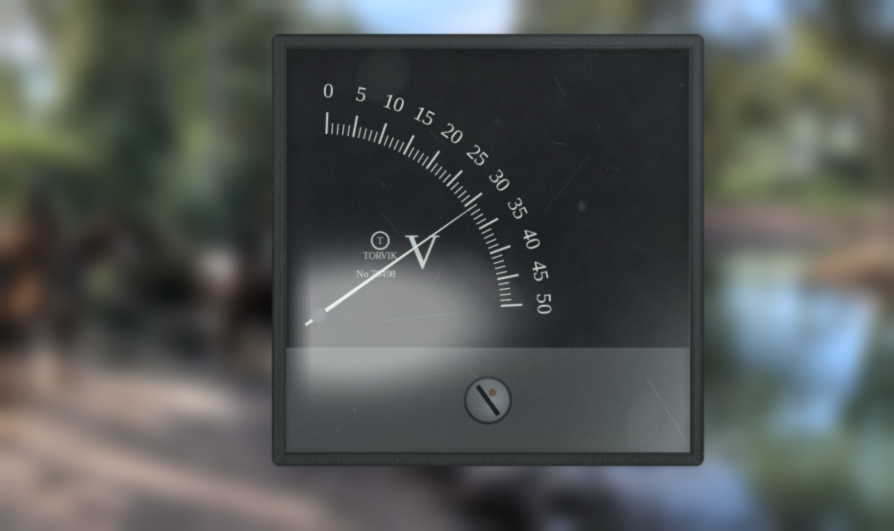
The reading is 31 V
